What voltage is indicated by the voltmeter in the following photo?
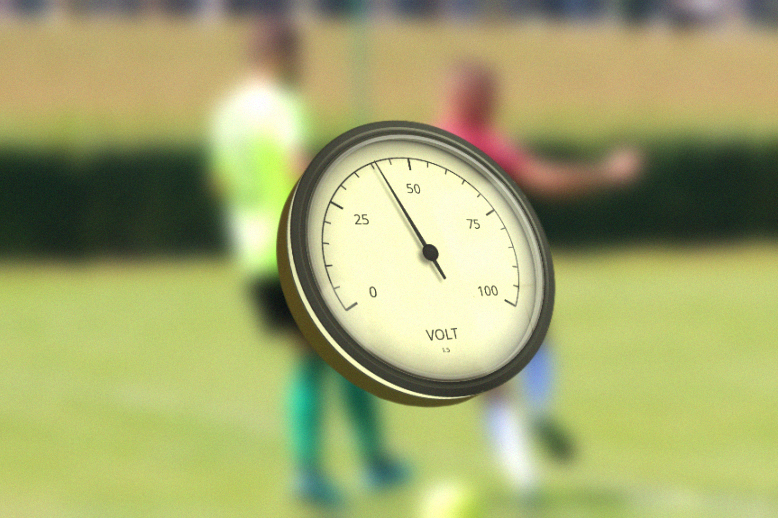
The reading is 40 V
